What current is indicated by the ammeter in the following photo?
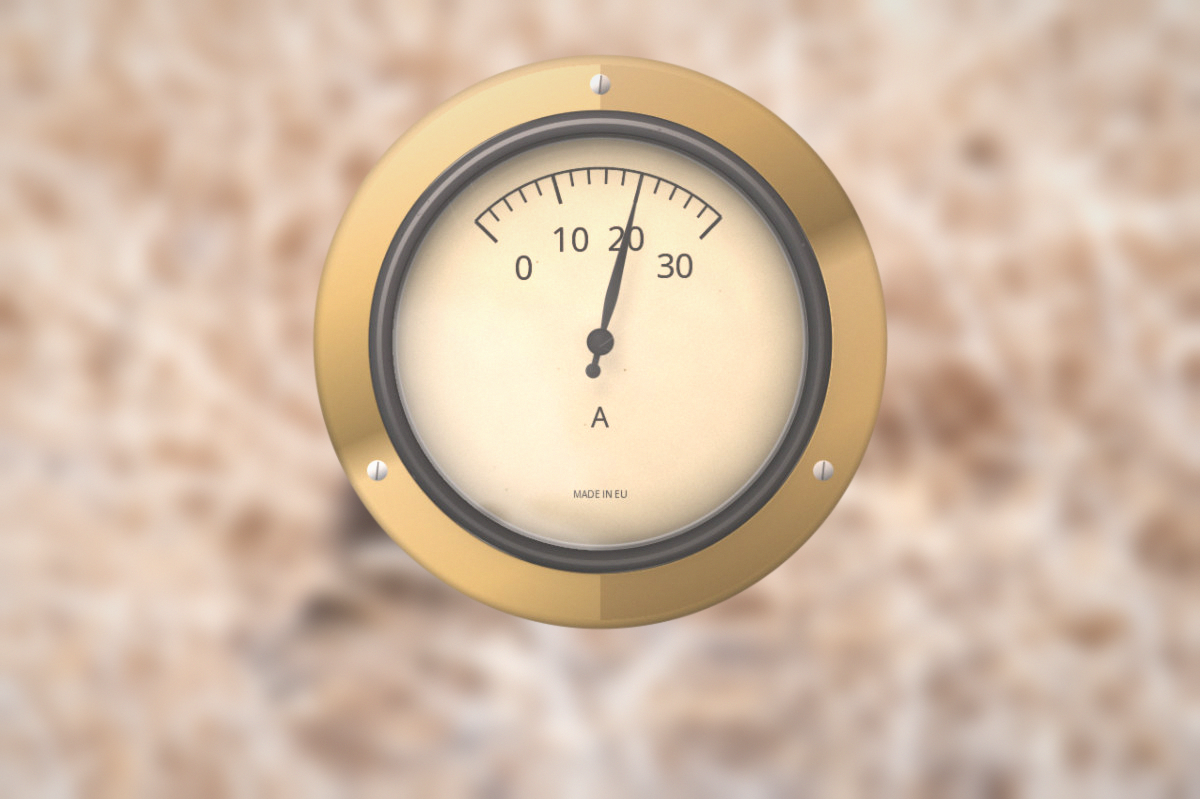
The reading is 20 A
